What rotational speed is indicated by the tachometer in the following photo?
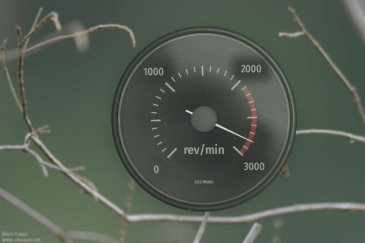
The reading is 2800 rpm
